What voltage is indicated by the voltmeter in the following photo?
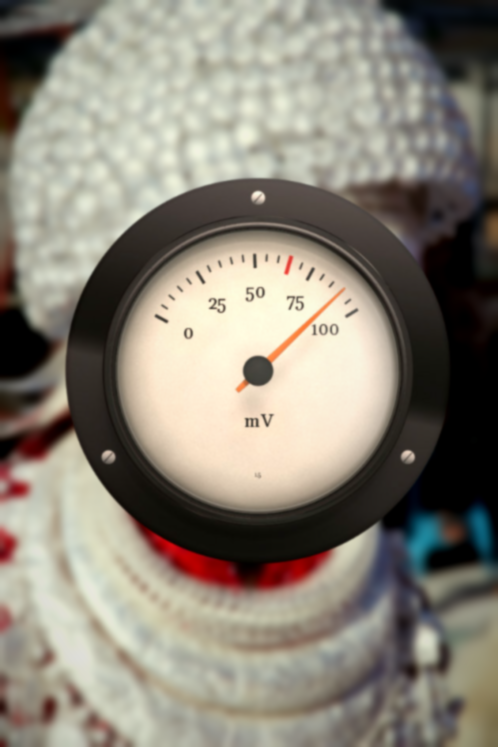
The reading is 90 mV
